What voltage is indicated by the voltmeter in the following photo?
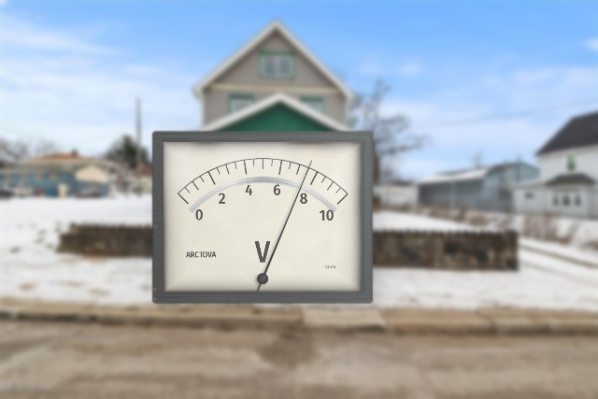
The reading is 7.5 V
